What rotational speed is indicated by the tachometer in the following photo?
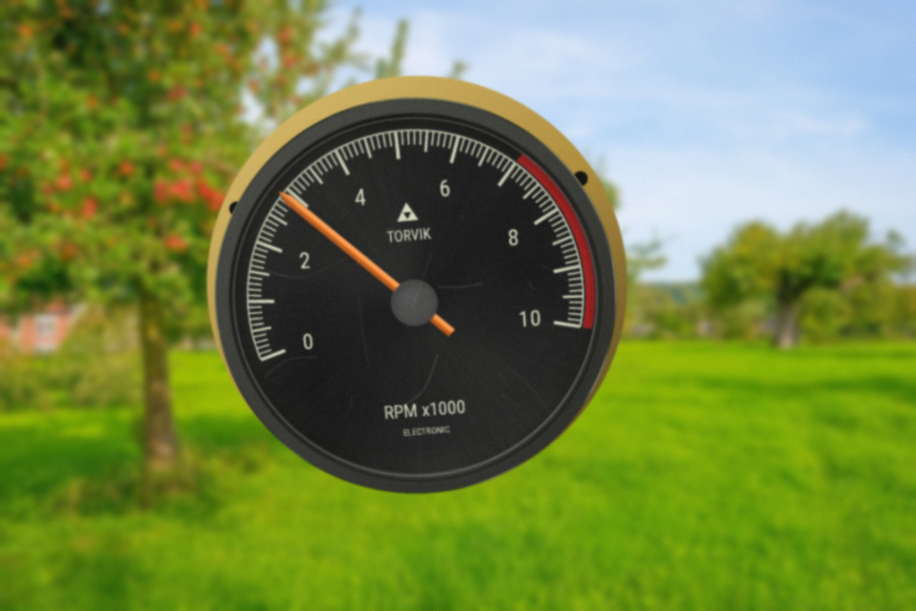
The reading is 2900 rpm
